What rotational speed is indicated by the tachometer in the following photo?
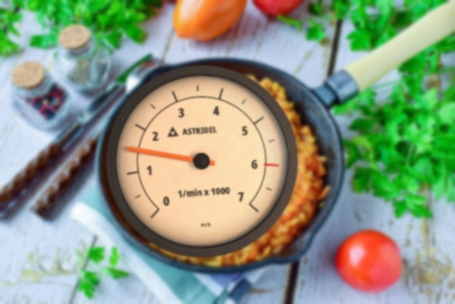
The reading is 1500 rpm
